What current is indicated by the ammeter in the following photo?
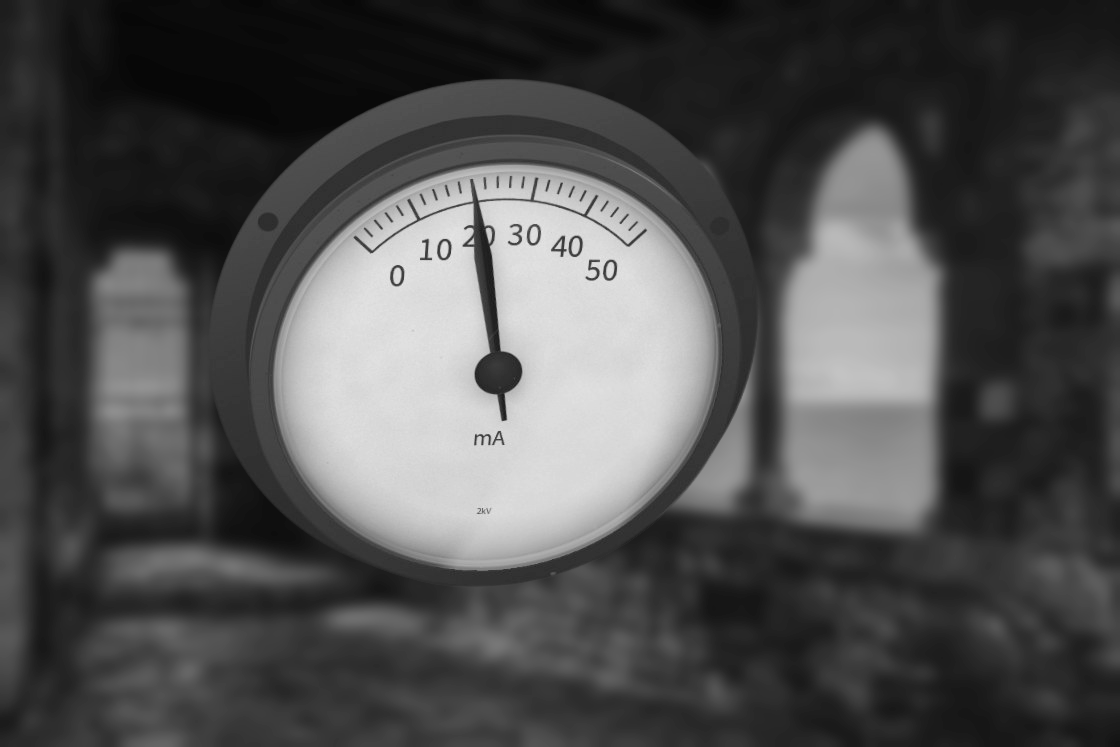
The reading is 20 mA
